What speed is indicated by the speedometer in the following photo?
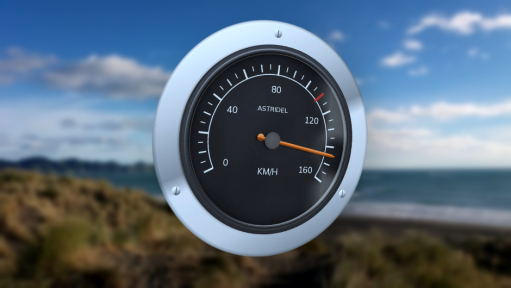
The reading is 145 km/h
